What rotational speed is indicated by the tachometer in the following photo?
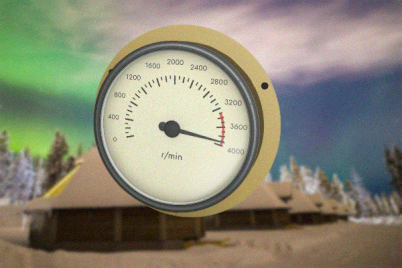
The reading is 3900 rpm
